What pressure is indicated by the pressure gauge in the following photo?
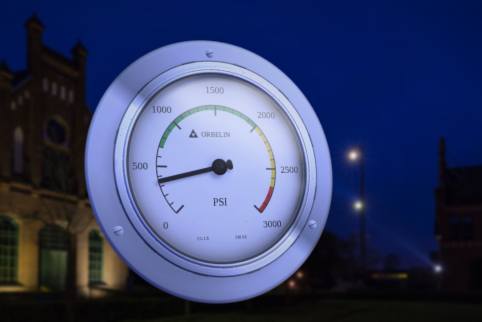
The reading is 350 psi
